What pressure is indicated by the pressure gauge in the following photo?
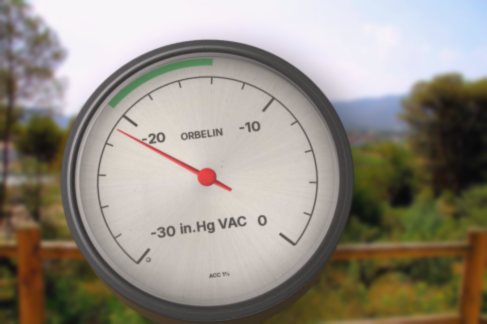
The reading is -21 inHg
